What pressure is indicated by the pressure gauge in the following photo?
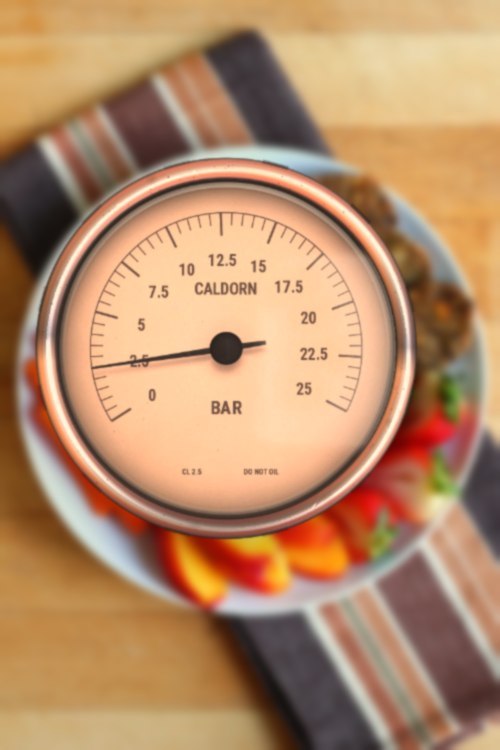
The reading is 2.5 bar
